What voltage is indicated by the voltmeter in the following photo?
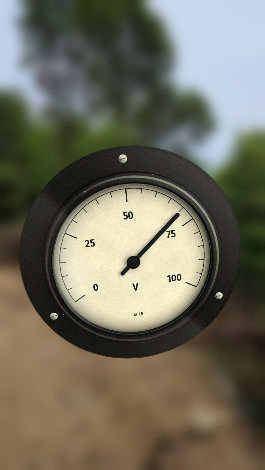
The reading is 70 V
